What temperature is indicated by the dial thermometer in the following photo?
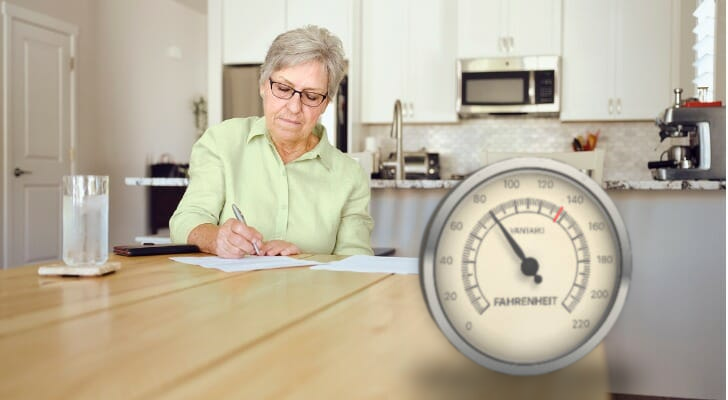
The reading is 80 °F
